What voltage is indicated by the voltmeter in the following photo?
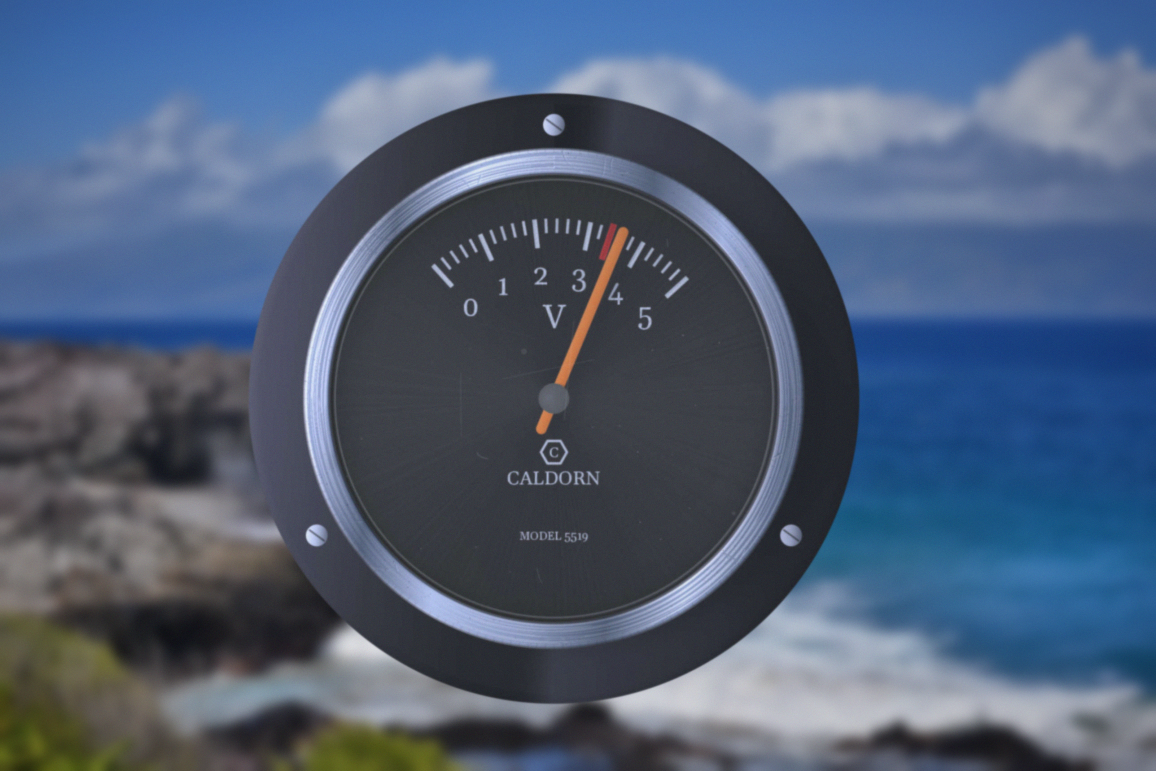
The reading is 3.6 V
